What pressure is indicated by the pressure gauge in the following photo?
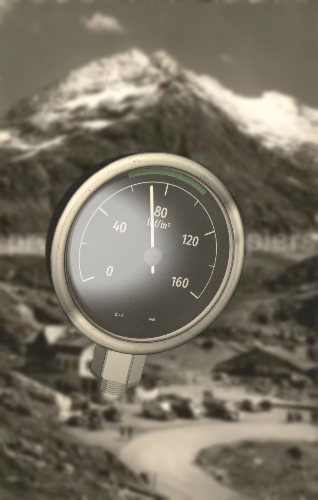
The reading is 70 psi
